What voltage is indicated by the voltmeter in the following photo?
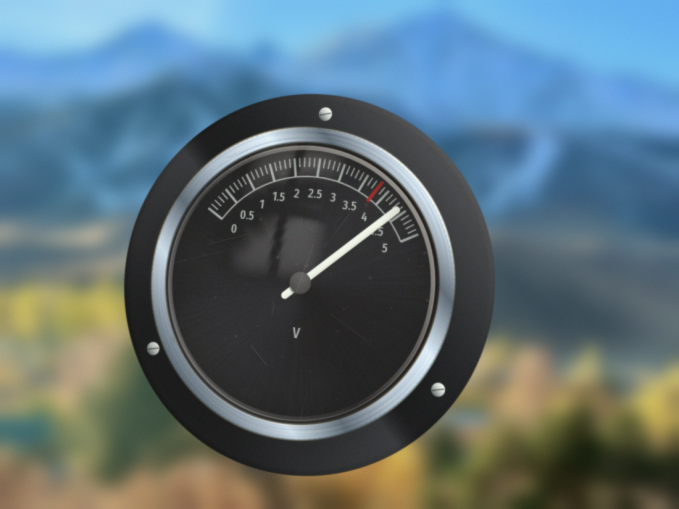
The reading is 4.4 V
